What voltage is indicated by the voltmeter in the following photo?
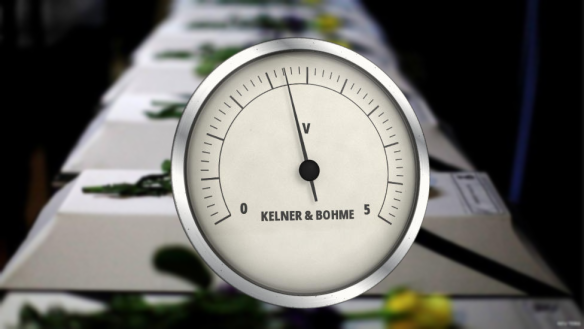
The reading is 2.2 V
